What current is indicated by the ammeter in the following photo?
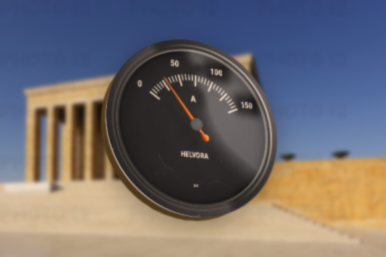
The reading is 25 A
